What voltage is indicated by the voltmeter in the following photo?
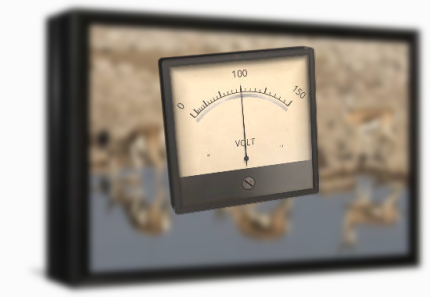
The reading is 100 V
